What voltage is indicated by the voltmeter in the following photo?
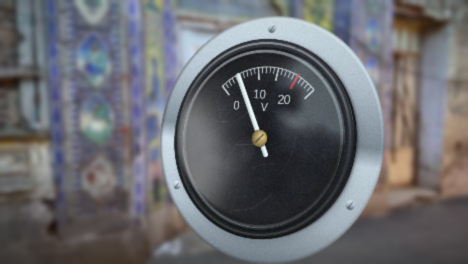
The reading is 5 V
